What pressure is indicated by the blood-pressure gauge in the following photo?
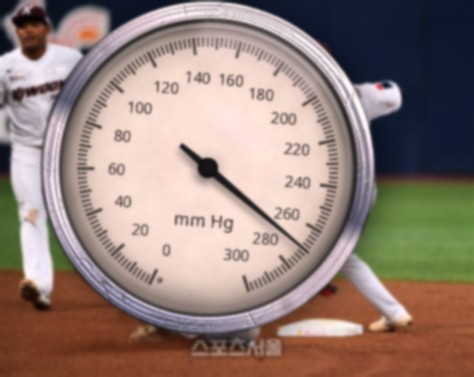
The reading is 270 mmHg
